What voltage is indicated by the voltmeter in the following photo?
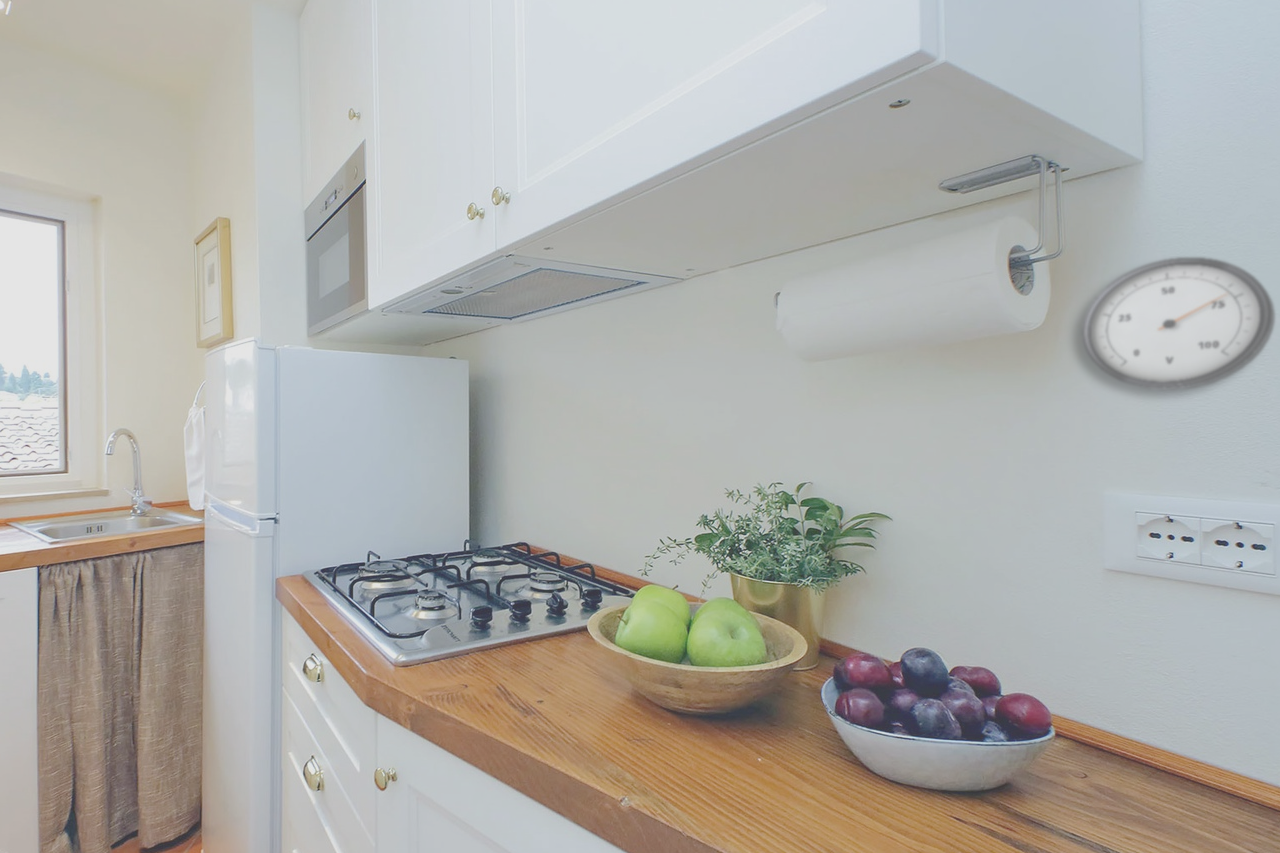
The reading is 72.5 V
